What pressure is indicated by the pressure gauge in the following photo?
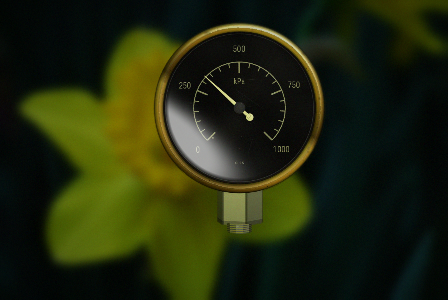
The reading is 325 kPa
